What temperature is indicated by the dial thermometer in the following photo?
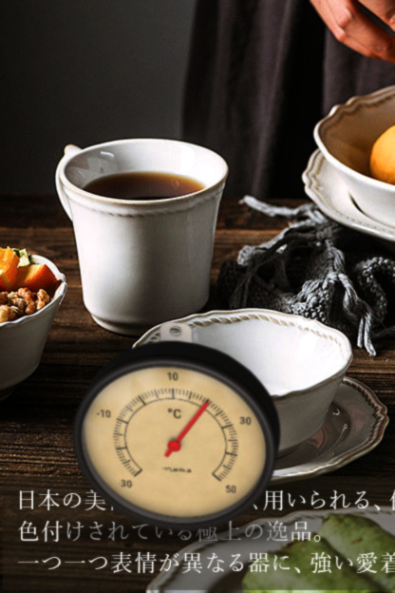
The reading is 20 °C
